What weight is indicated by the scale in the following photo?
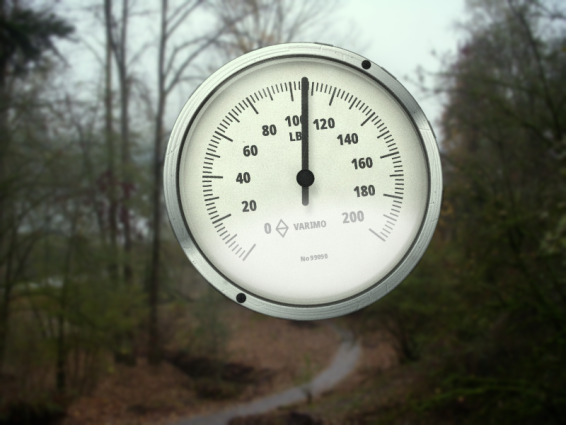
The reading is 106 lb
